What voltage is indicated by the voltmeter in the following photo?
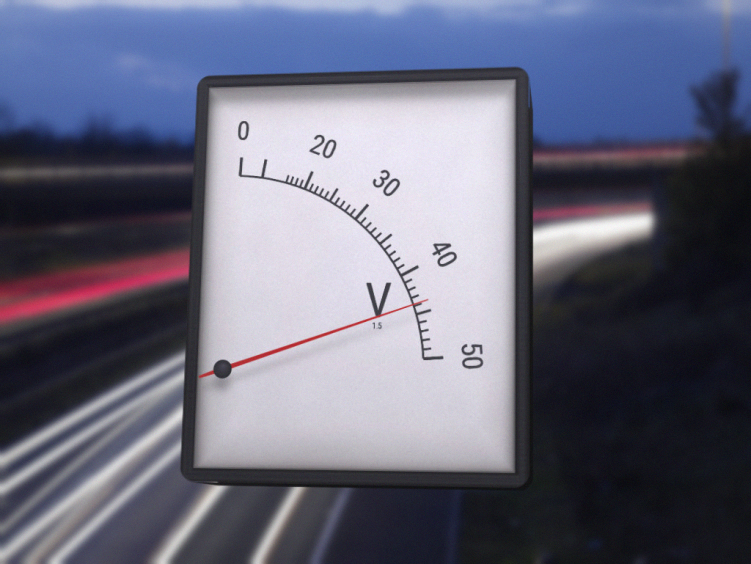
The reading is 44 V
